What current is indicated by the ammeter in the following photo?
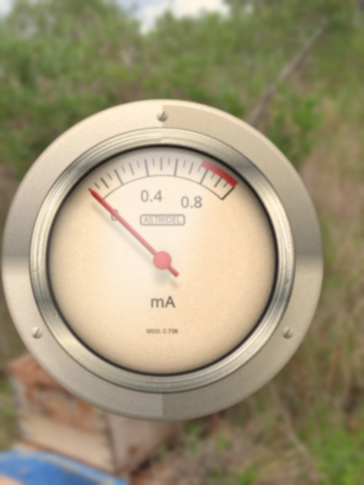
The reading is 0 mA
